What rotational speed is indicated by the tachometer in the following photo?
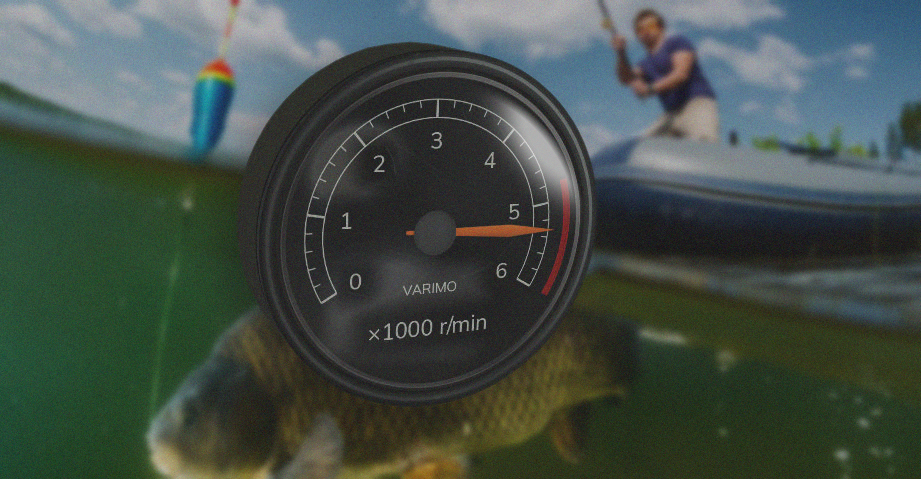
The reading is 5300 rpm
